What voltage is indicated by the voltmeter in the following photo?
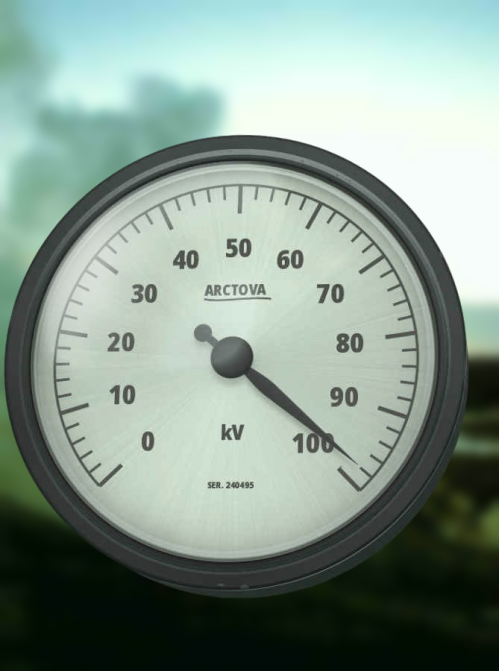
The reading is 98 kV
